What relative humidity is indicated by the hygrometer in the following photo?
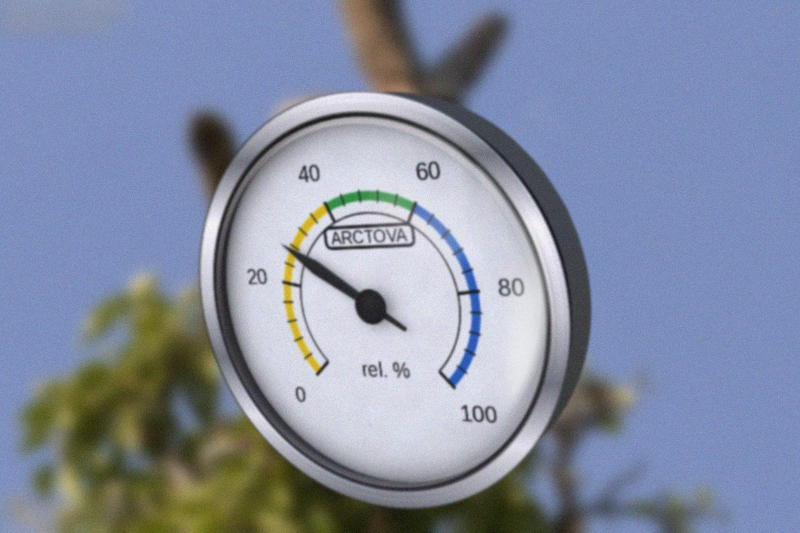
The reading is 28 %
